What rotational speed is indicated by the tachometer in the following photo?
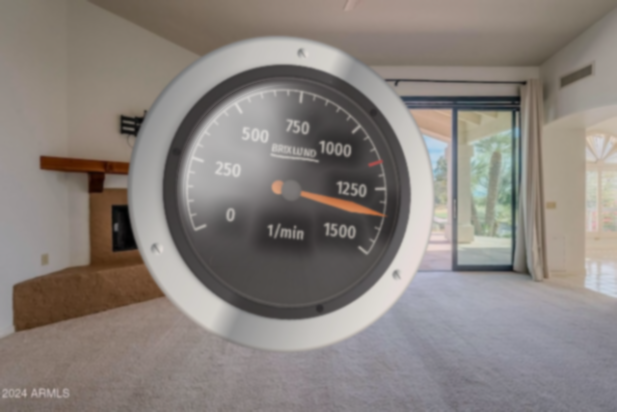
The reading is 1350 rpm
